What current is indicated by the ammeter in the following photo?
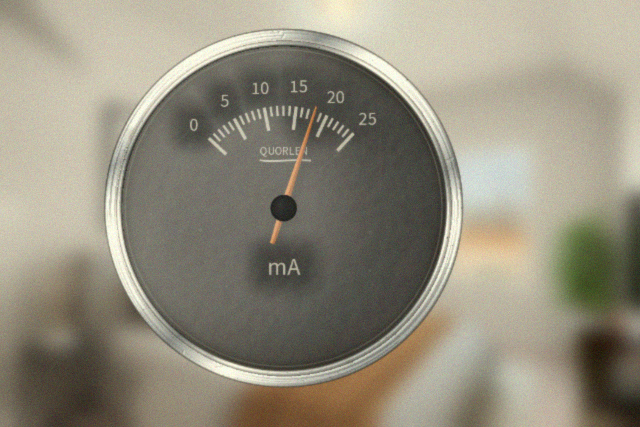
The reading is 18 mA
